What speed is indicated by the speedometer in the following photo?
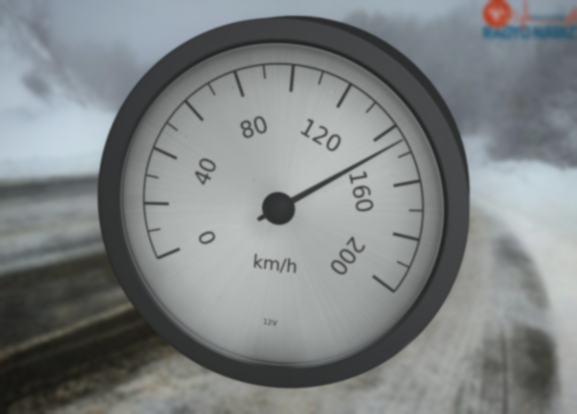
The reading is 145 km/h
